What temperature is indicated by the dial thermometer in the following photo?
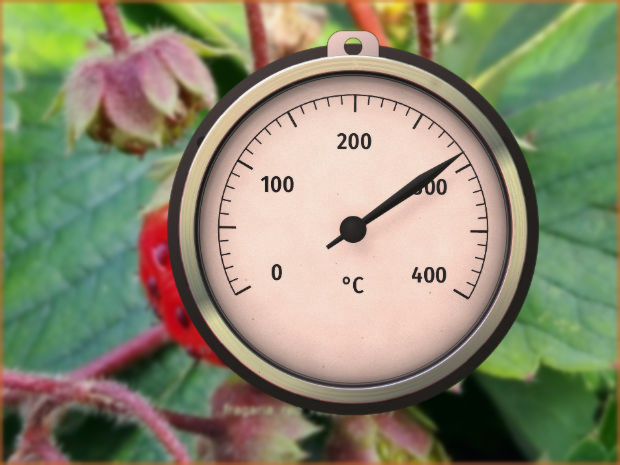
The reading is 290 °C
